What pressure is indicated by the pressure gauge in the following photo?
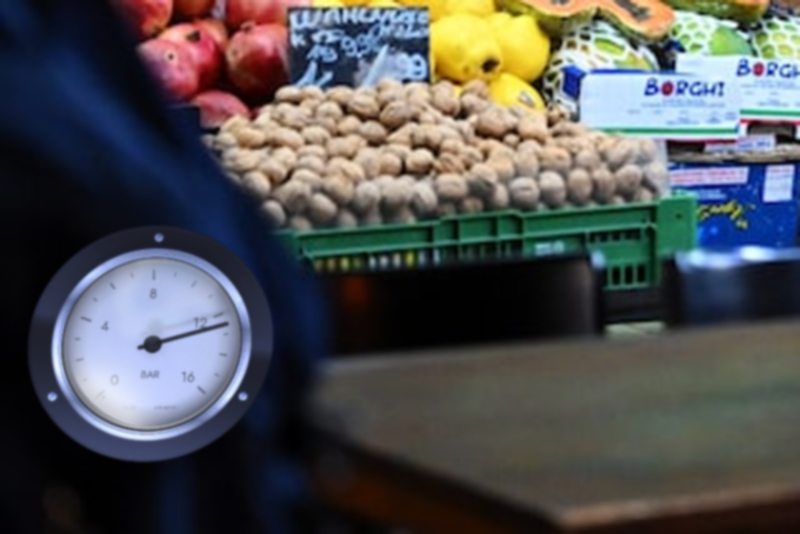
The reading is 12.5 bar
